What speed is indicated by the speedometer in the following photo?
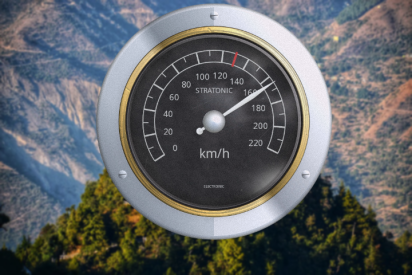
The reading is 165 km/h
